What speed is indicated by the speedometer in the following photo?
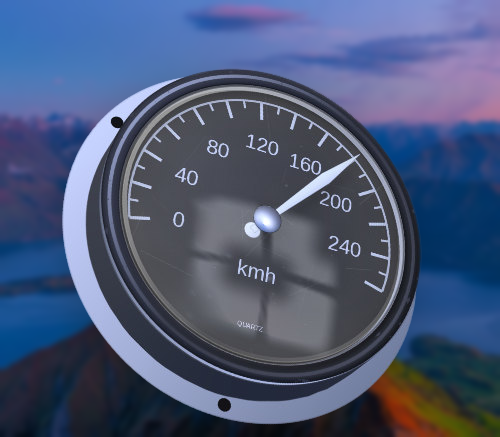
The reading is 180 km/h
